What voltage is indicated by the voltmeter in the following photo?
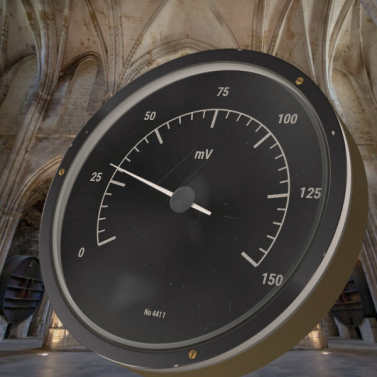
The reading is 30 mV
